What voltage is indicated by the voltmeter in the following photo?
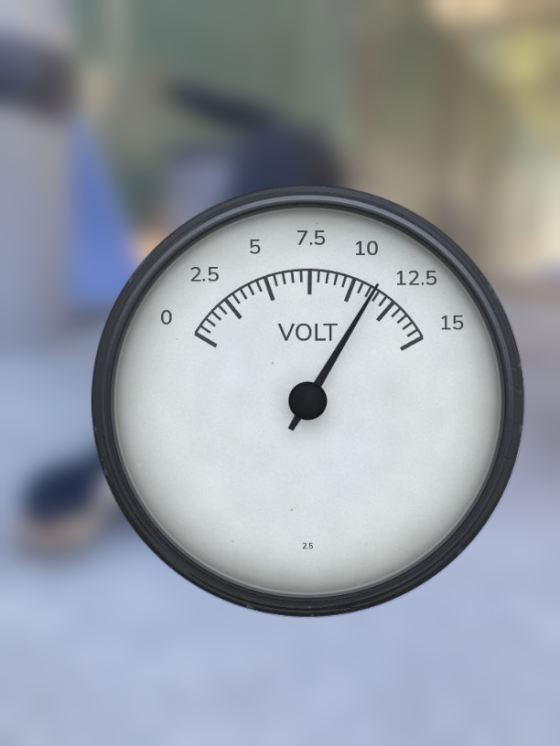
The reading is 11.25 V
